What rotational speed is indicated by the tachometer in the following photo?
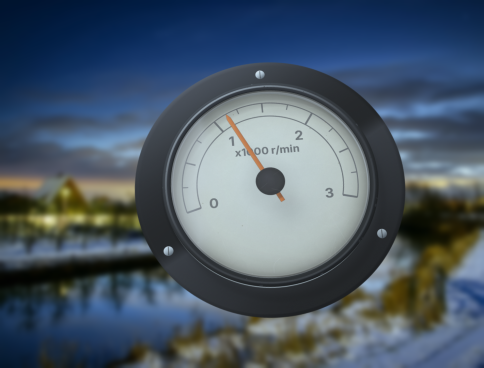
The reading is 1125 rpm
